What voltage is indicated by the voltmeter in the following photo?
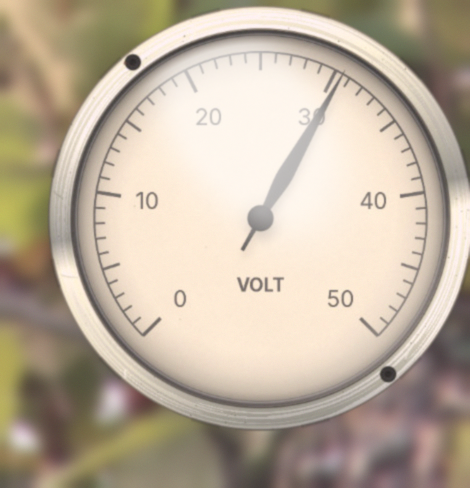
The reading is 30.5 V
